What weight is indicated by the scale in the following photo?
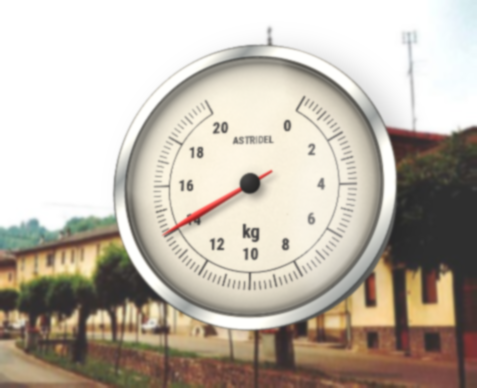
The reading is 14 kg
